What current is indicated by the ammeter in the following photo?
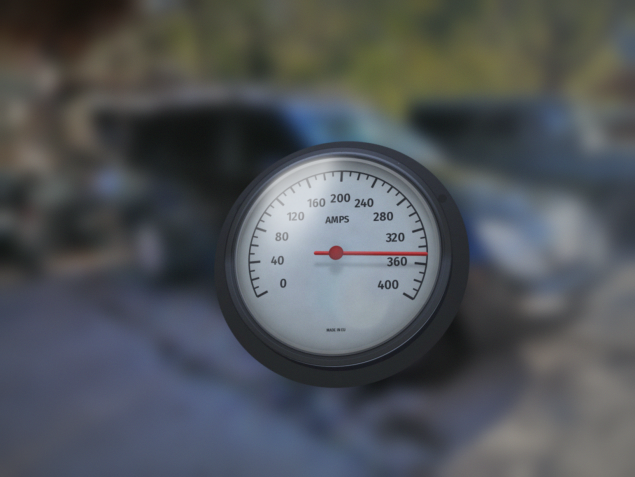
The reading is 350 A
